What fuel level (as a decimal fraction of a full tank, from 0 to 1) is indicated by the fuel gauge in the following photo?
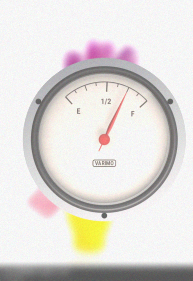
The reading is 0.75
